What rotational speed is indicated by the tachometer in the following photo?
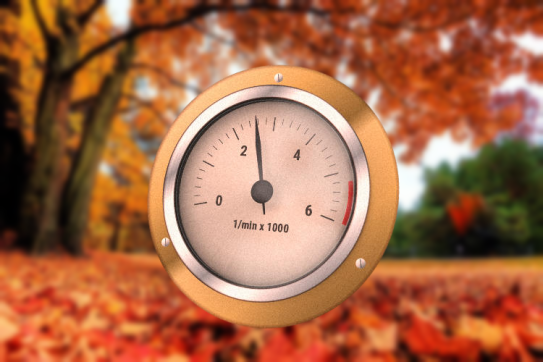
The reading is 2600 rpm
